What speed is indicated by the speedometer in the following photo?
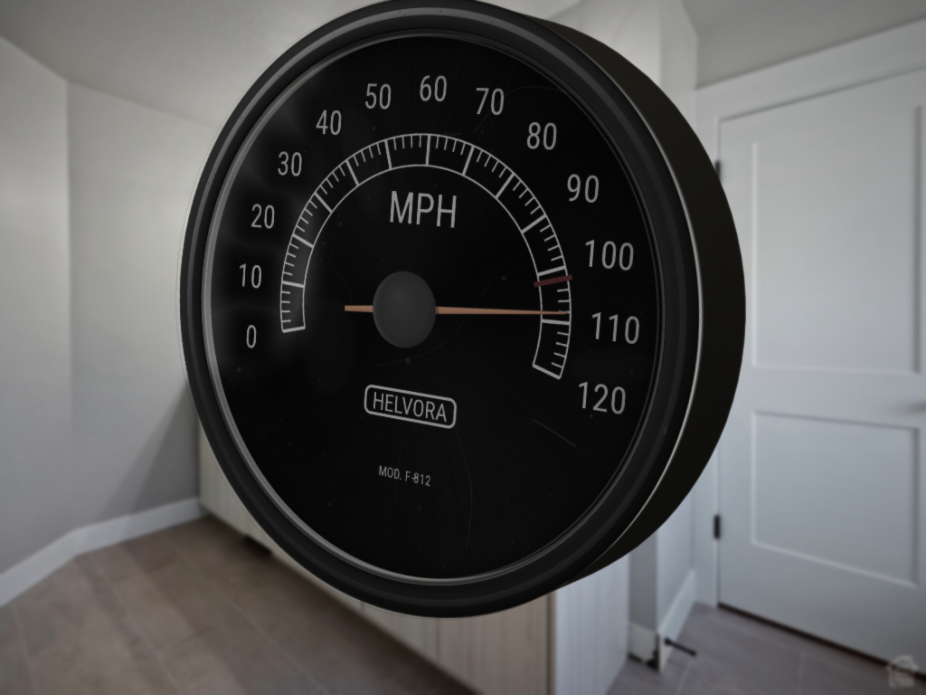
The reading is 108 mph
